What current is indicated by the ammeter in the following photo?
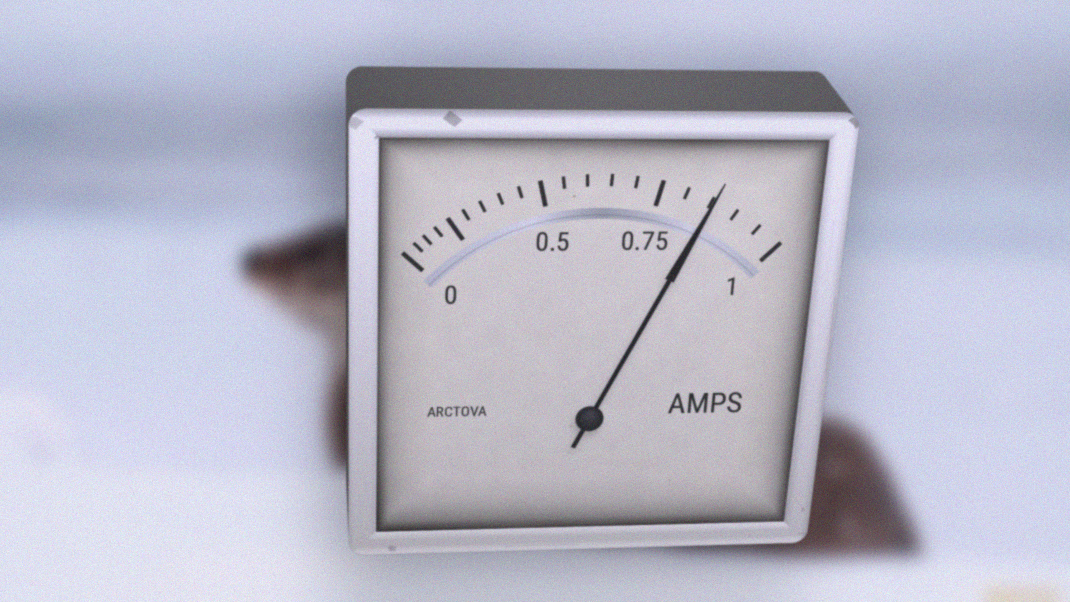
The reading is 0.85 A
